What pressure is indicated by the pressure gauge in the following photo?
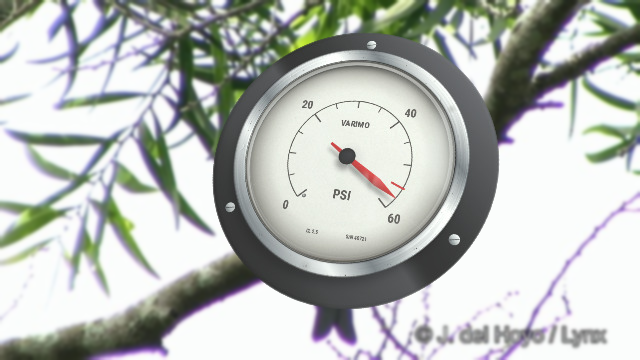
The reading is 57.5 psi
